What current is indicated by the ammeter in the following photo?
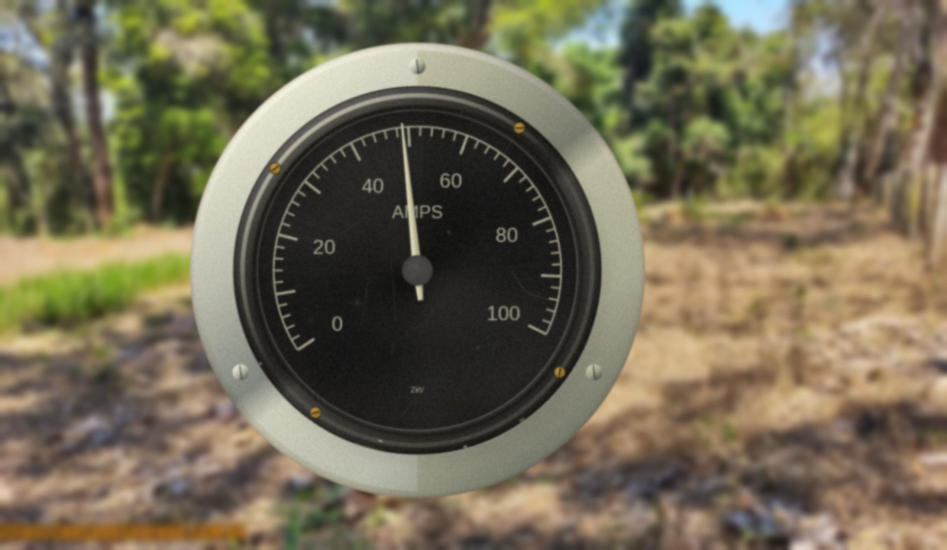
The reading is 49 A
